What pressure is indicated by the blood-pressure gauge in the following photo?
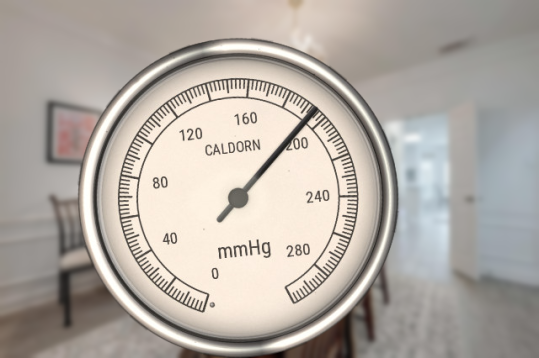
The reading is 194 mmHg
